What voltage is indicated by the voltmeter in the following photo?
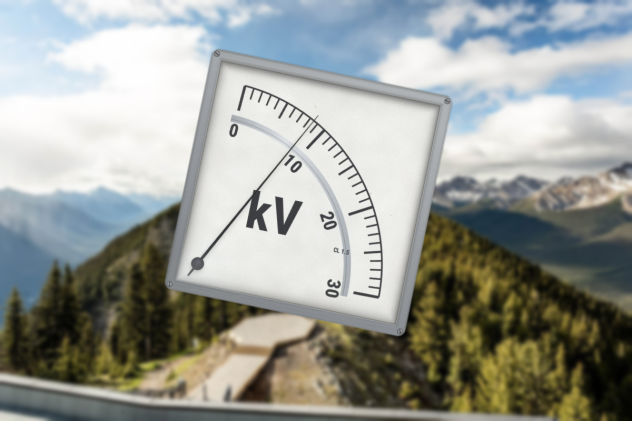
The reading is 8.5 kV
